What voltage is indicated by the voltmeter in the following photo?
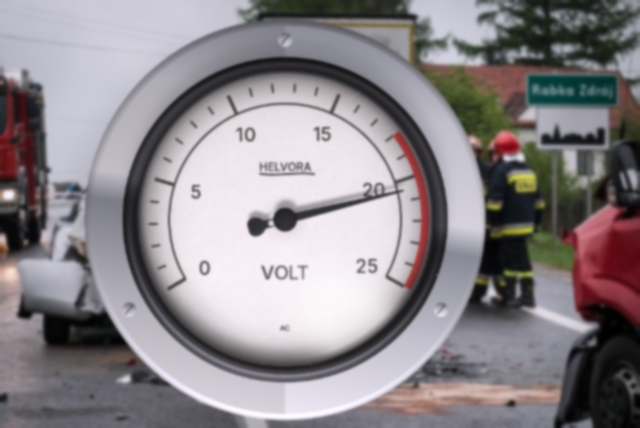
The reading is 20.5 V
